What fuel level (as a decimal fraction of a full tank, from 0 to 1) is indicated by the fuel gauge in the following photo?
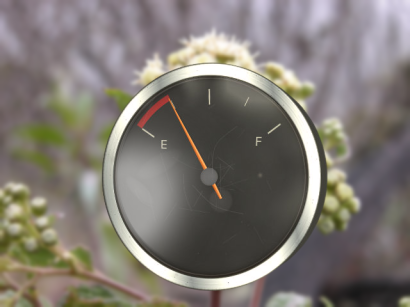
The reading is 0.25
